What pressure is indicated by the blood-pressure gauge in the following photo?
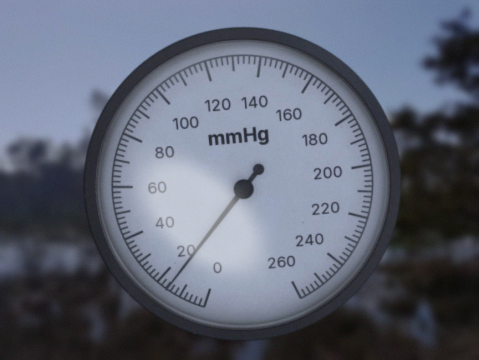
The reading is 16 mmHg
